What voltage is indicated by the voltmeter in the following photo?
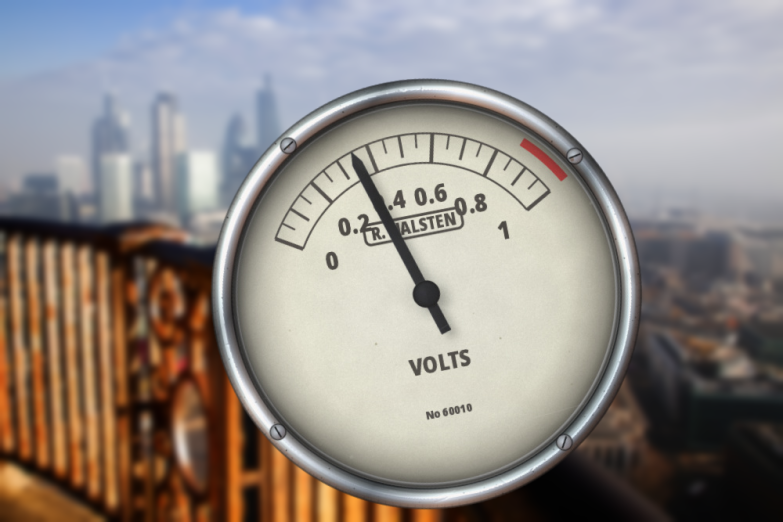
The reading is 0.35 V
